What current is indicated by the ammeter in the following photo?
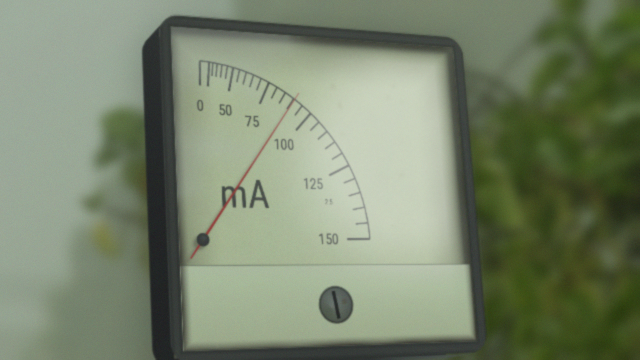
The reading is 90 mA
